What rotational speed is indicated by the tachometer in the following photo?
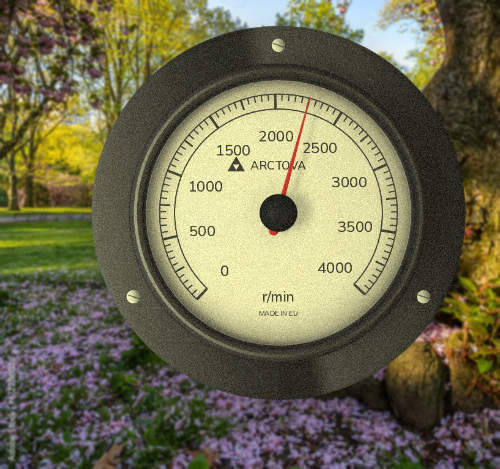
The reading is 2250 rpm
